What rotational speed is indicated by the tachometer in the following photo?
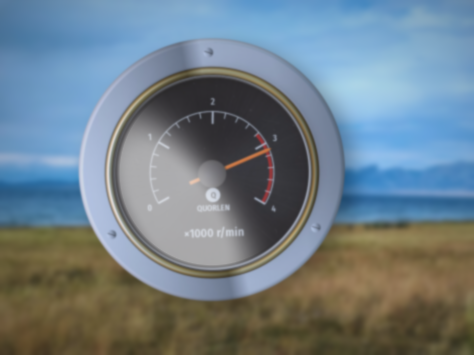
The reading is 3100 rpm
